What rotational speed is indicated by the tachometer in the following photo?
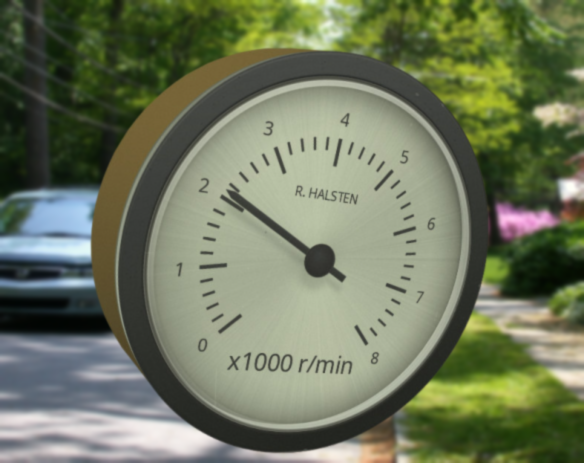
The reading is 2100 rpm
